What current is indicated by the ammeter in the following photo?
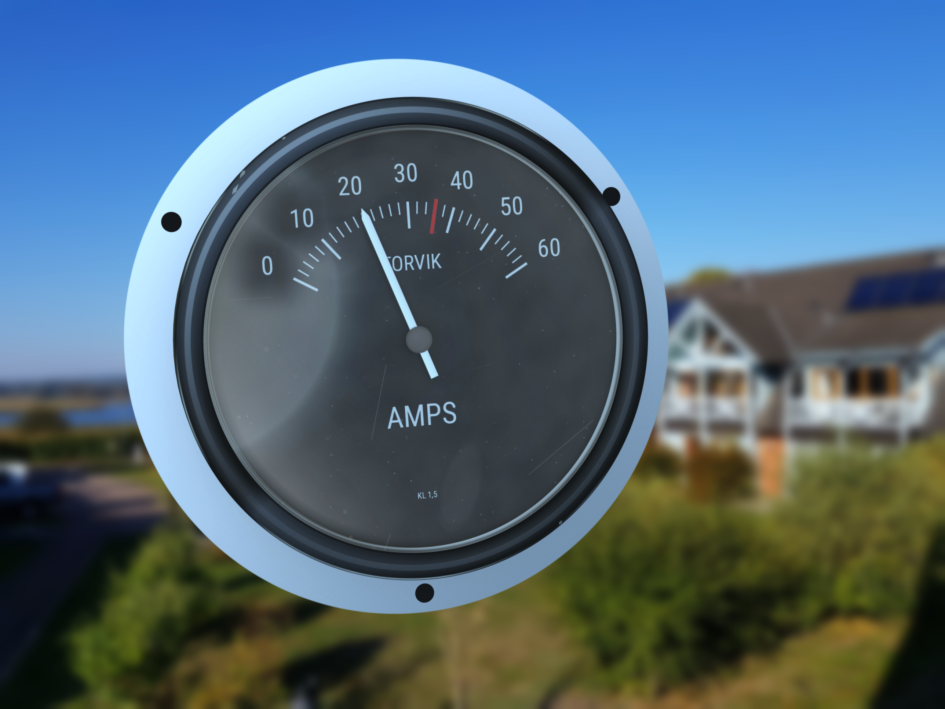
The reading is 20 A
